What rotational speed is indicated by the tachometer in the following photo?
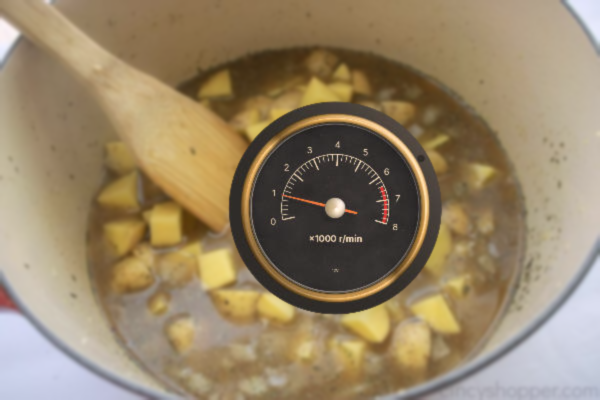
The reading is 1000 rpm
